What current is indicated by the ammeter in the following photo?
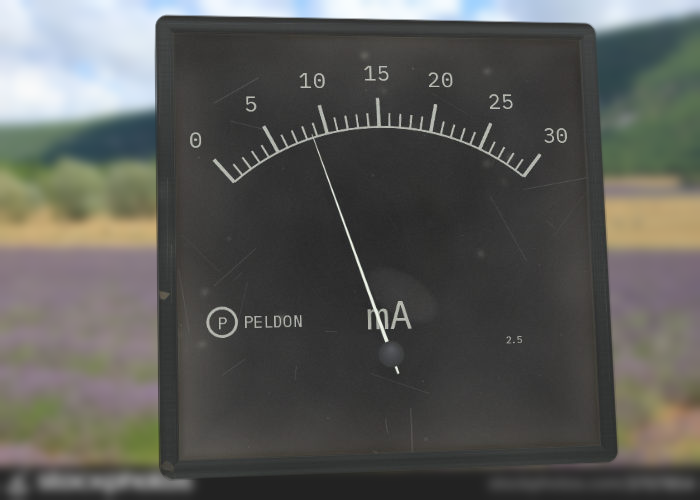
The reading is 8.5 mA
